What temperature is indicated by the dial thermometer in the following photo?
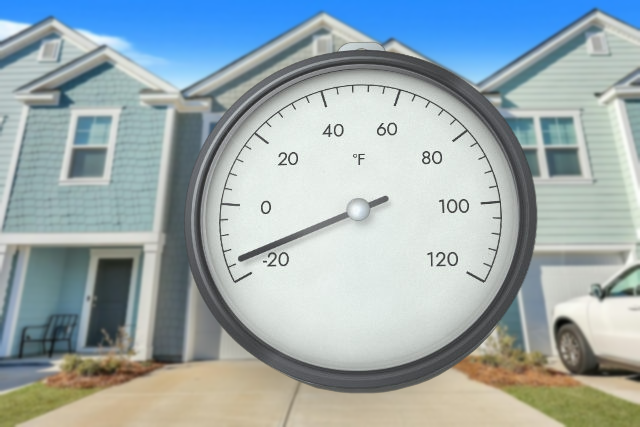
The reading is -16 °F
